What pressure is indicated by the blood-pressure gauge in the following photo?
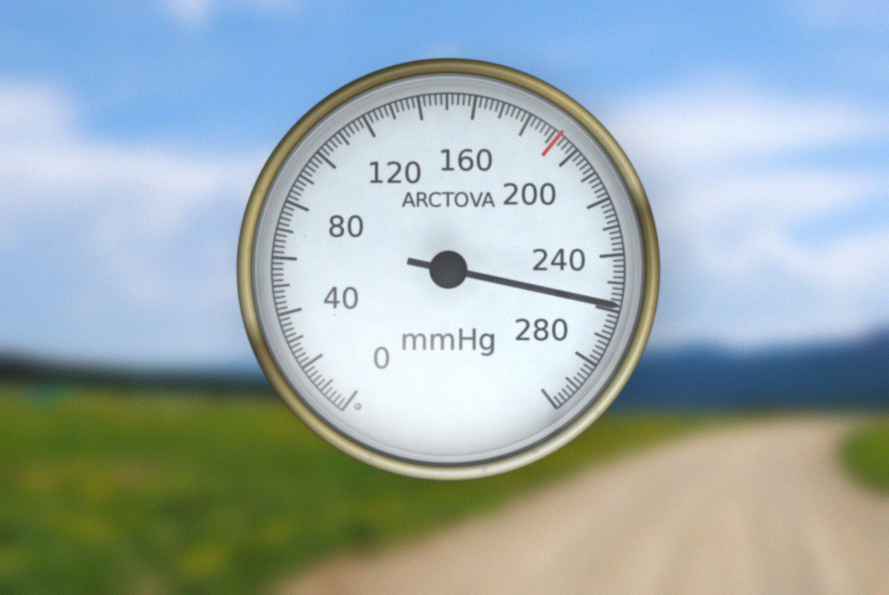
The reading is 258 mmHg
